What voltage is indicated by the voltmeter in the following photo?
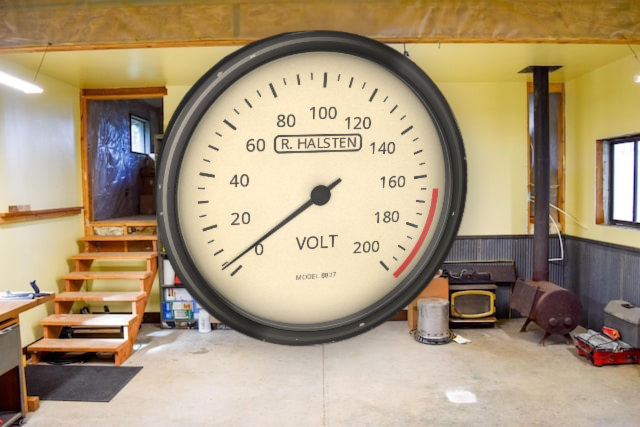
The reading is 5 V
